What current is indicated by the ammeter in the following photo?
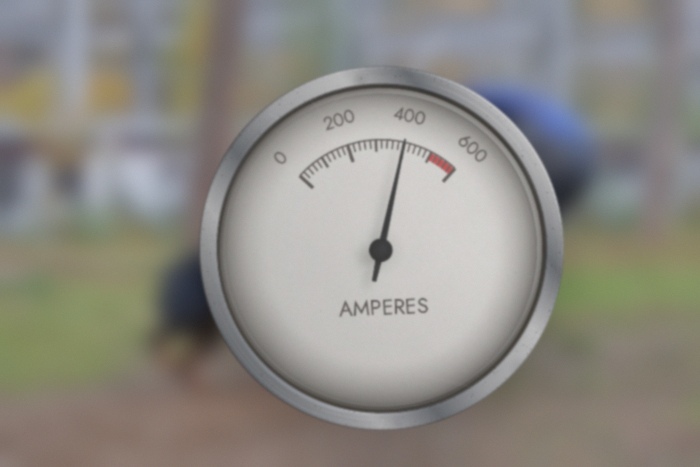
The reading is 400 A
